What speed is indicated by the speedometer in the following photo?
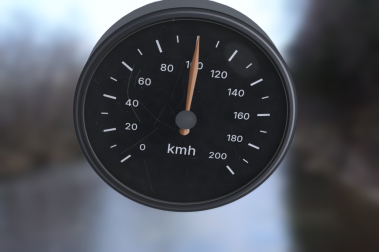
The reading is 100 km/h
